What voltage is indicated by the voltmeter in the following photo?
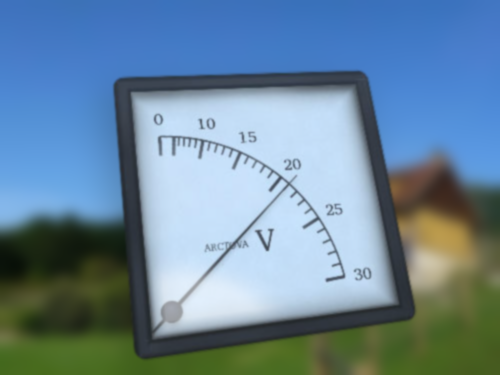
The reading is 21 V
